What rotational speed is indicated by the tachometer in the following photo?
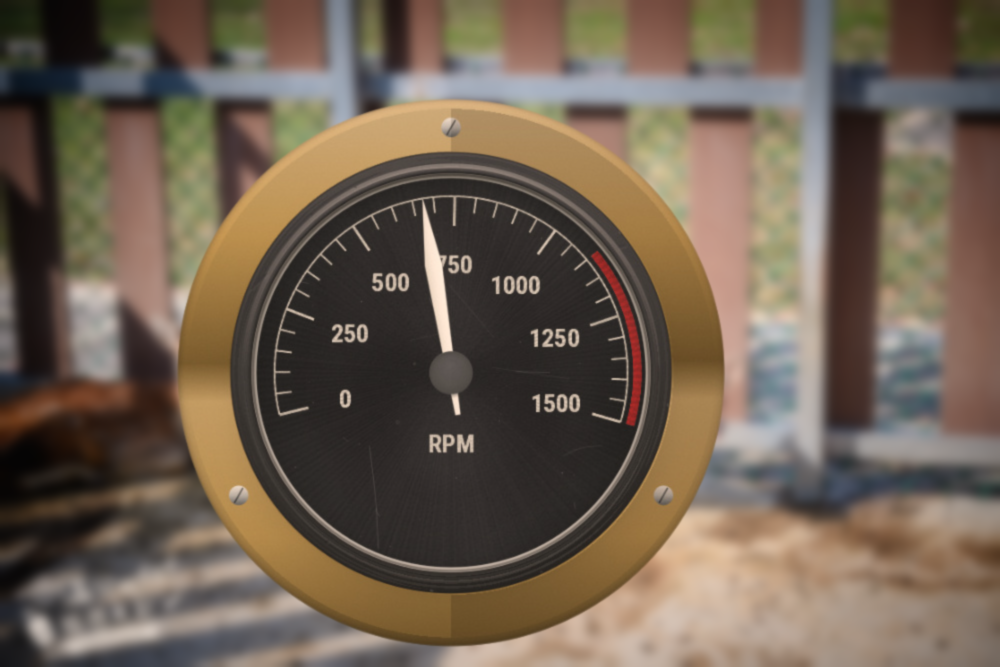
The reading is 675 rpm
